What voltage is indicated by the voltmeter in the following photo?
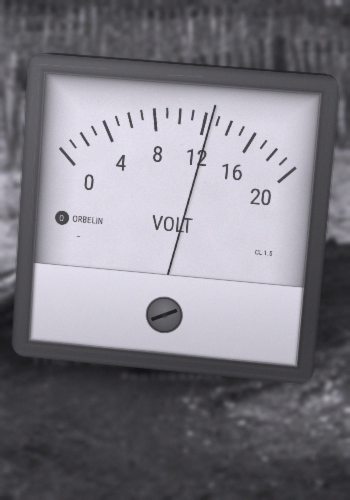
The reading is 12.5 V
